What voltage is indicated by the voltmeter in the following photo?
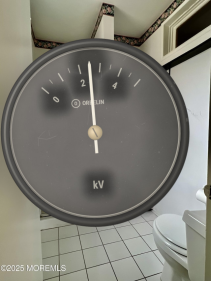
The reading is 2.5 kV
